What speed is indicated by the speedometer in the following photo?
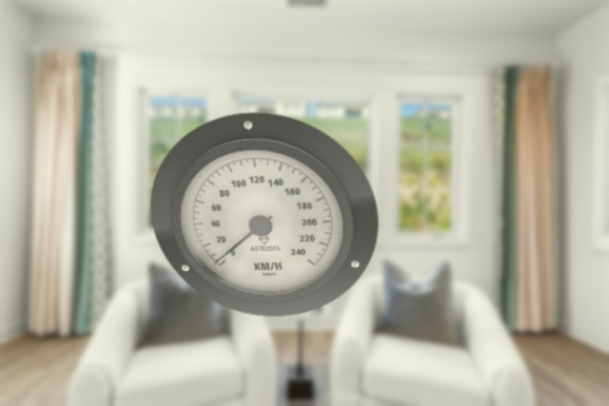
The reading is 5 km/h
